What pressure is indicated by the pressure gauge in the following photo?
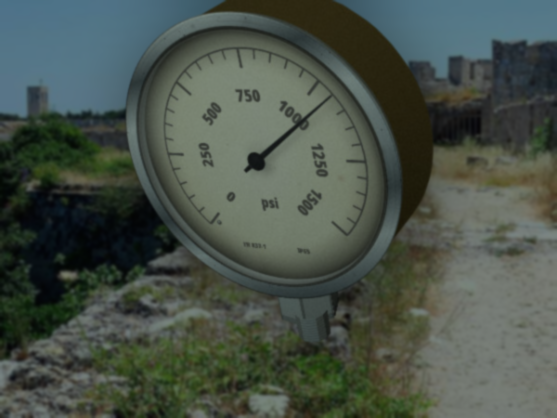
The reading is 1050 psi
